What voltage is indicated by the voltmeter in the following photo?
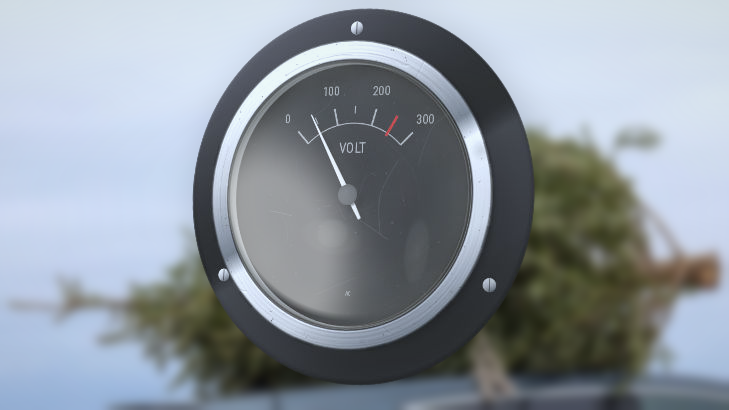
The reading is 50 V
